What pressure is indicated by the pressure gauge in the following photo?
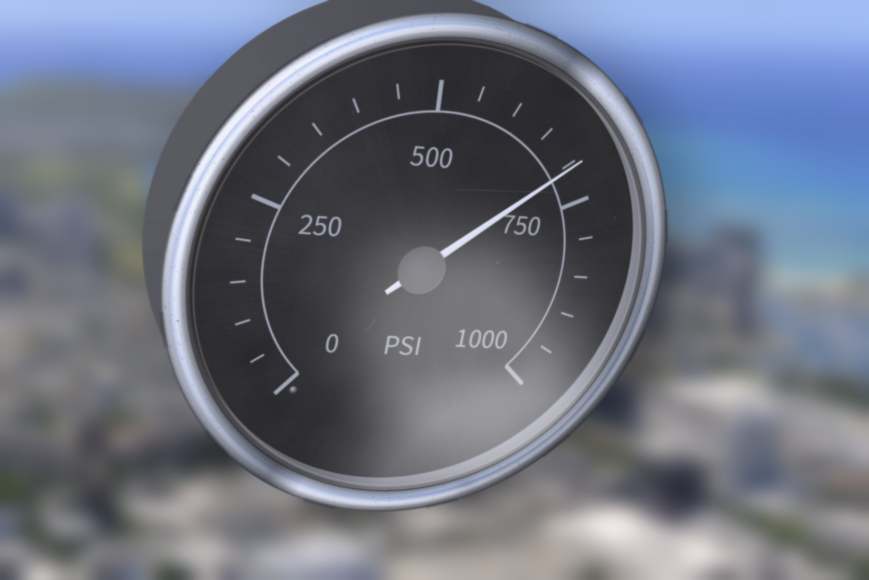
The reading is 700 psi
